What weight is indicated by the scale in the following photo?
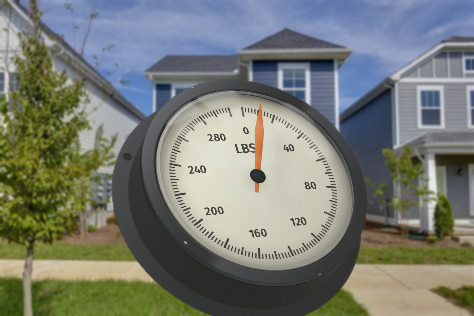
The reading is 10 lb
